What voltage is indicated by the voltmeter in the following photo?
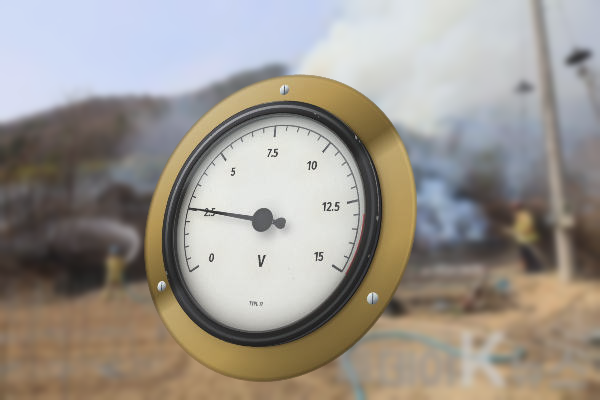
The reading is 2.5 V
